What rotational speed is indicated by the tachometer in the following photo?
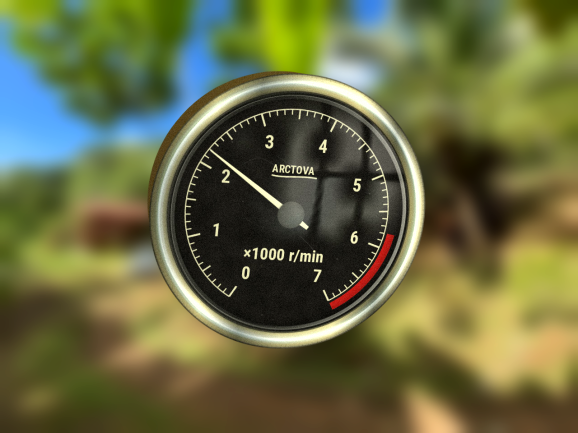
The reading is 2200 rpm
